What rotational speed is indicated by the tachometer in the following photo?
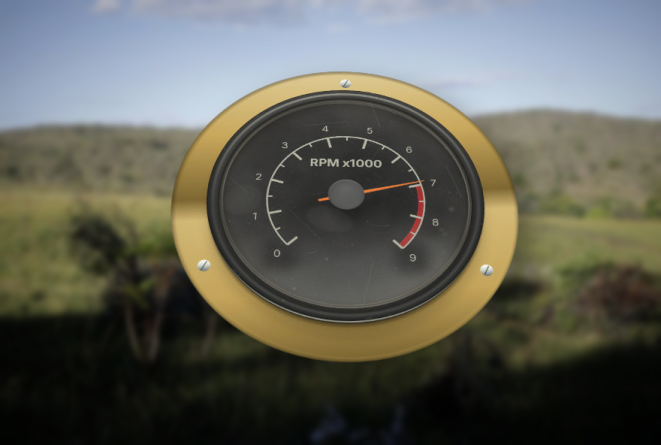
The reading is 7000 rpm
